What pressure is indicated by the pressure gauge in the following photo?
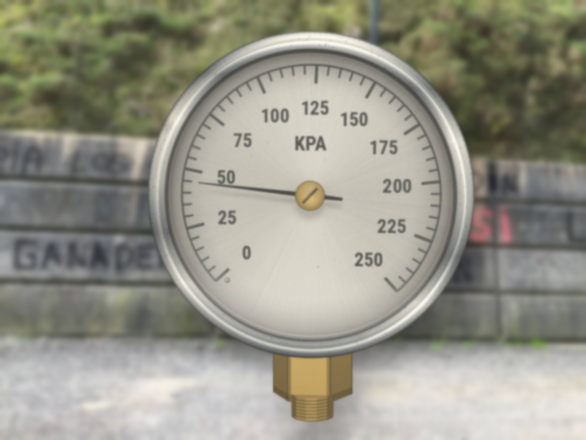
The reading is 45 kPa
